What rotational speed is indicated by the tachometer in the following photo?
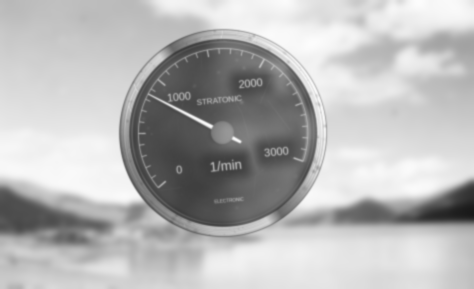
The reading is 850 rpm
